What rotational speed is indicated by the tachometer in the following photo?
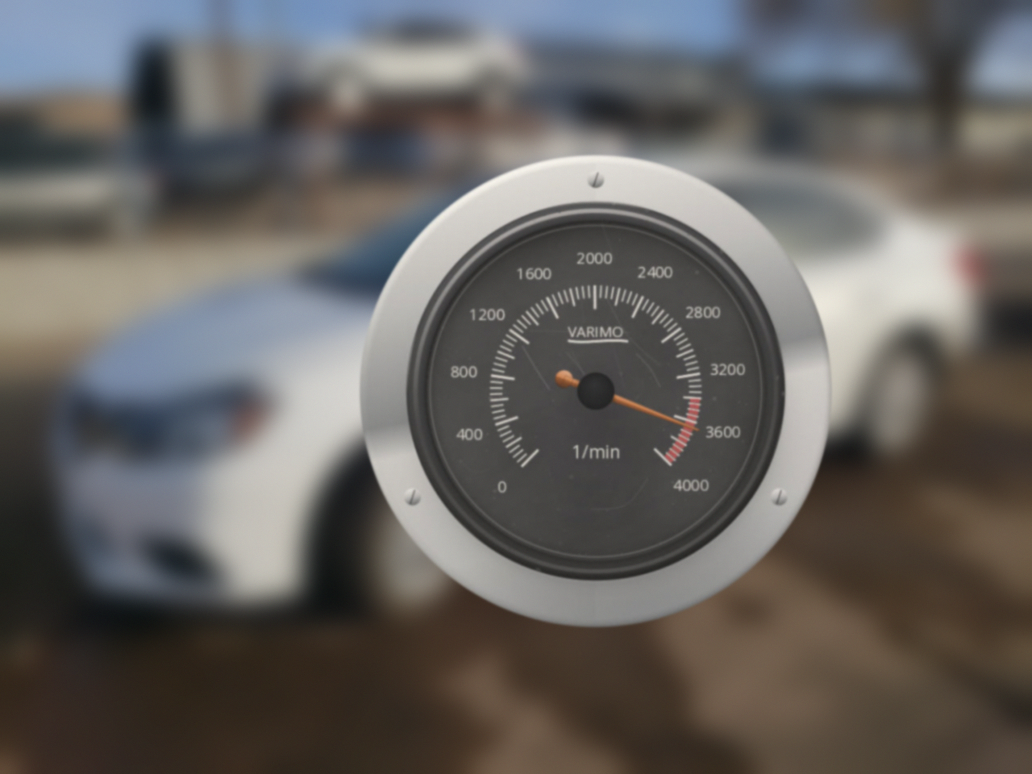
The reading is 3650 rpm
